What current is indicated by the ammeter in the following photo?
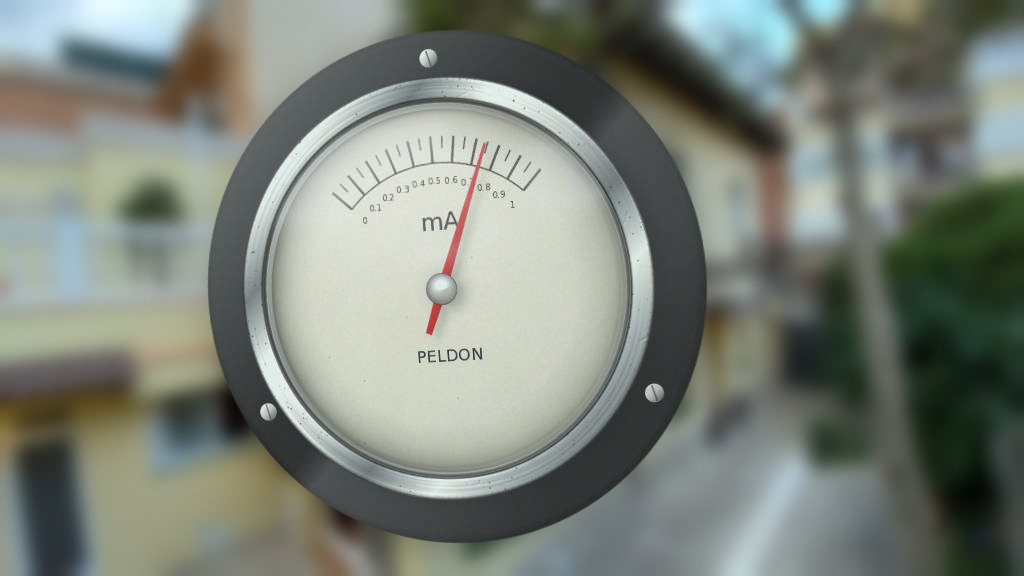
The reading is 0.75 mA
